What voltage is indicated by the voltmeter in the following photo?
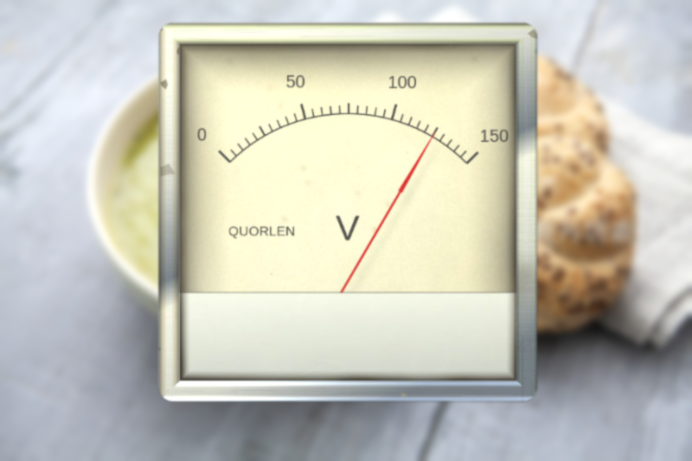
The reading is 125 V
